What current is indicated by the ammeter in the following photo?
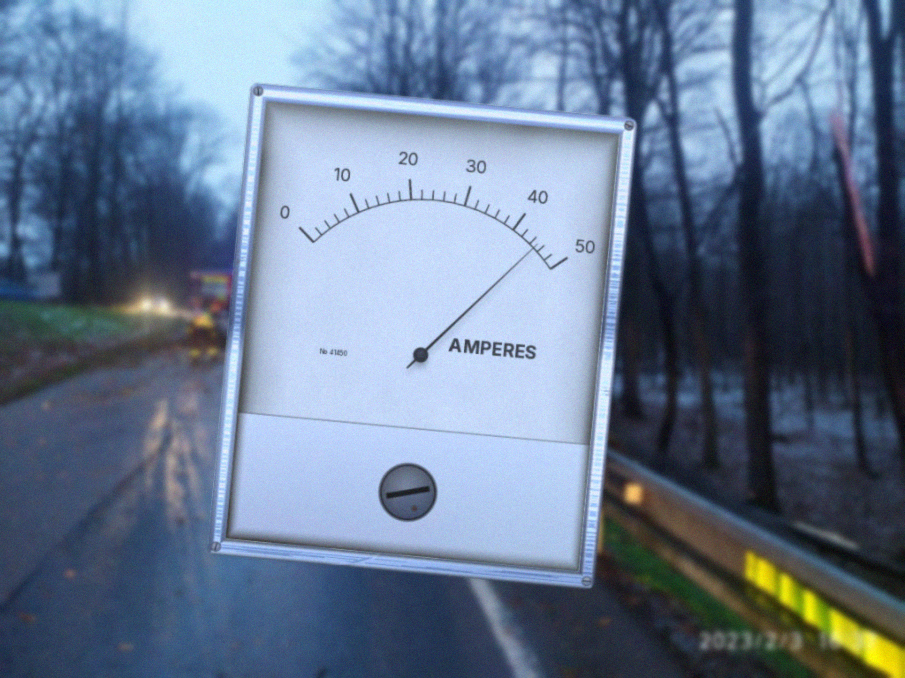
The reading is 45 A
